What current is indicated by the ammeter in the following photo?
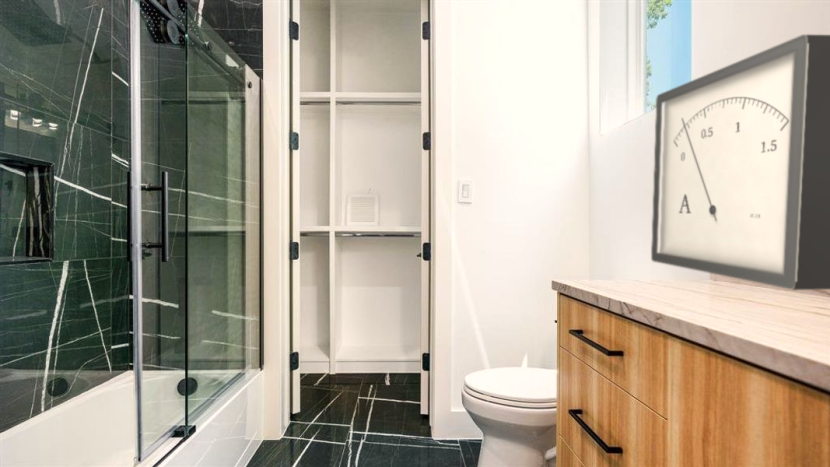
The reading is 0.25 A
